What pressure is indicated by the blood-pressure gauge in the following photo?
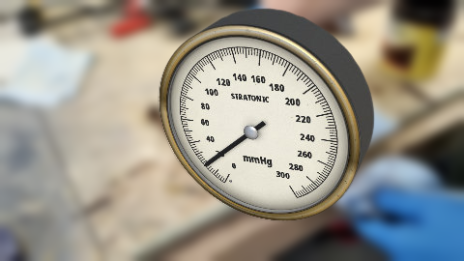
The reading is 20 mmHg
